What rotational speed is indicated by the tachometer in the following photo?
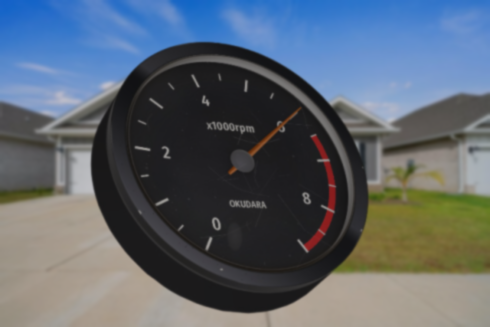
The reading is 6000 rpm
